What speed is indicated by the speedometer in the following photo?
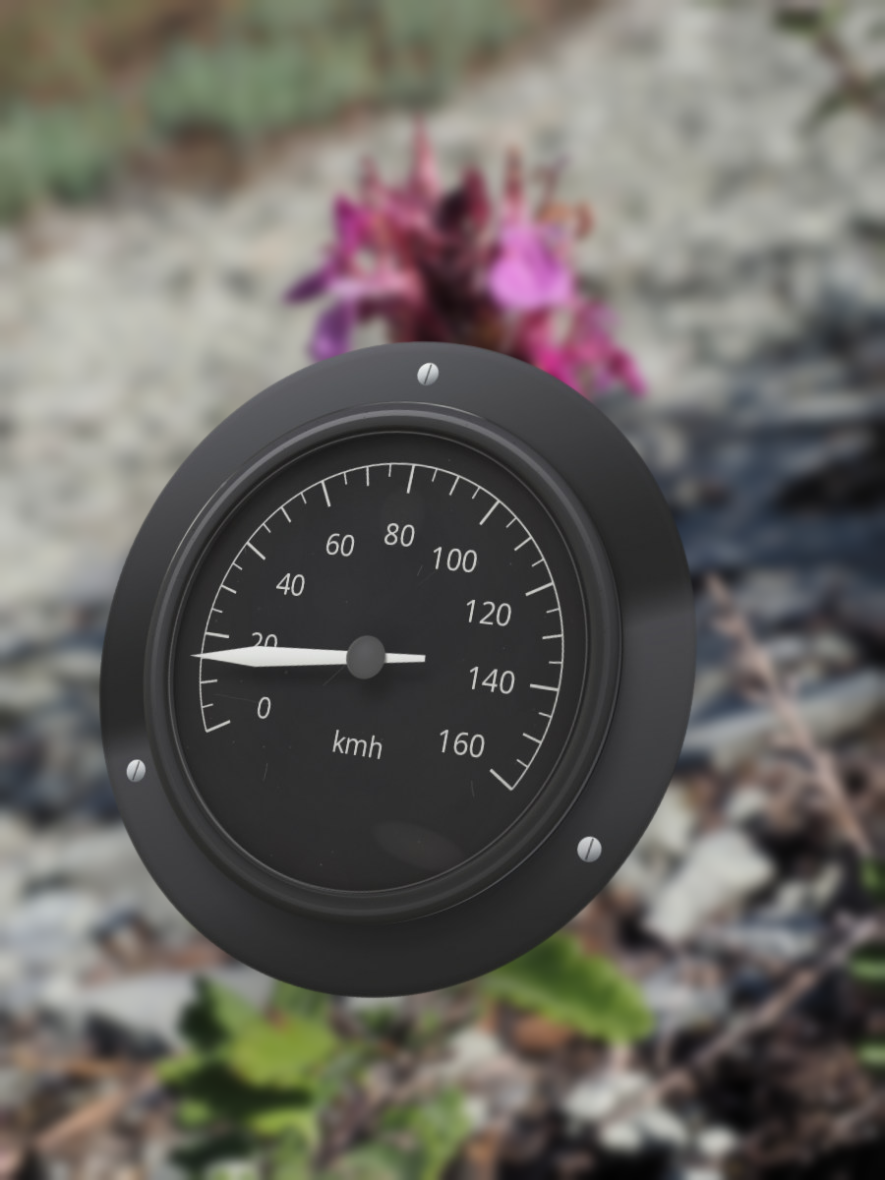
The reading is 15 km/h
